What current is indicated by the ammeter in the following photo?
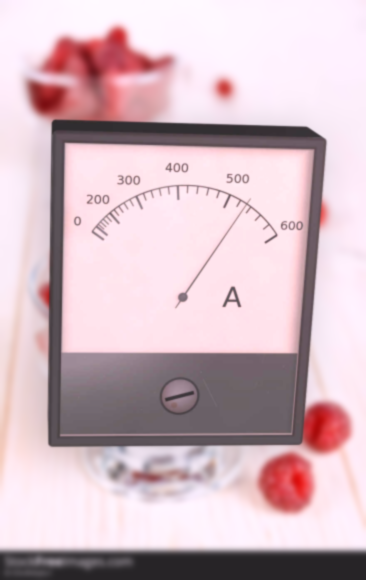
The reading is 530 A
